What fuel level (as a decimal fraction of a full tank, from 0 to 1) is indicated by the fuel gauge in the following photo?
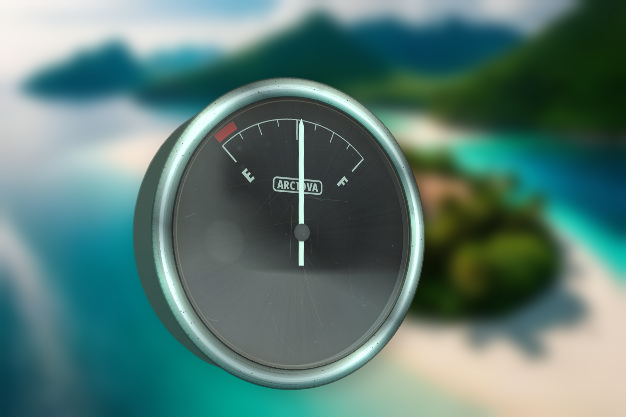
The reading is 0.5
